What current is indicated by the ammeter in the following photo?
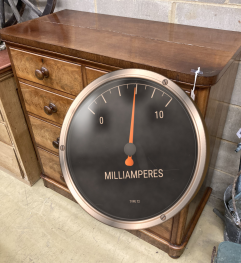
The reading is 6 mA
